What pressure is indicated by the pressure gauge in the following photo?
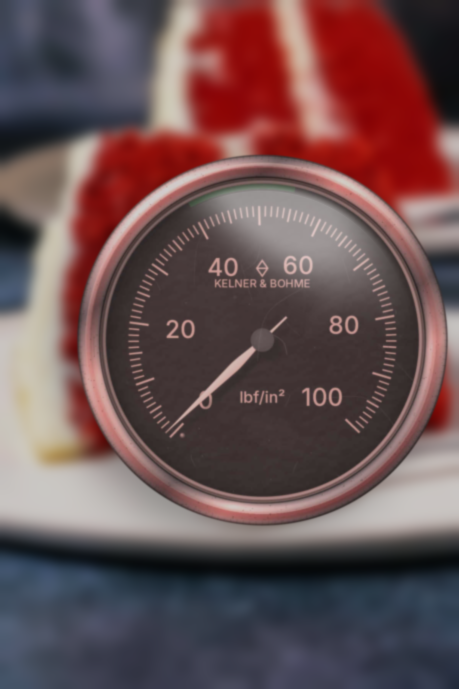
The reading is 1 psi
